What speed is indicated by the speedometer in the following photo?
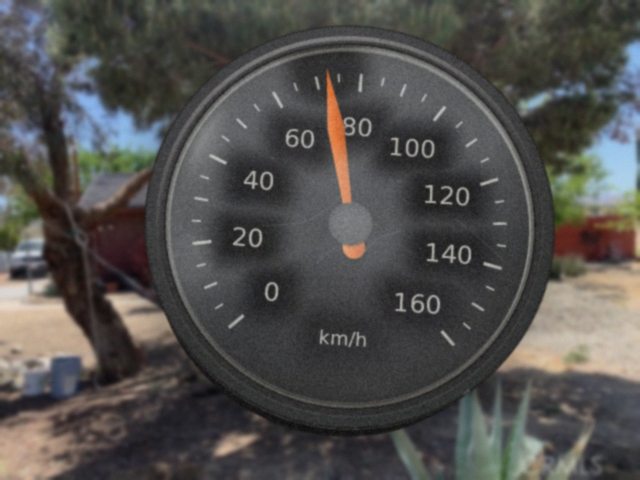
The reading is 72.5 km/h
